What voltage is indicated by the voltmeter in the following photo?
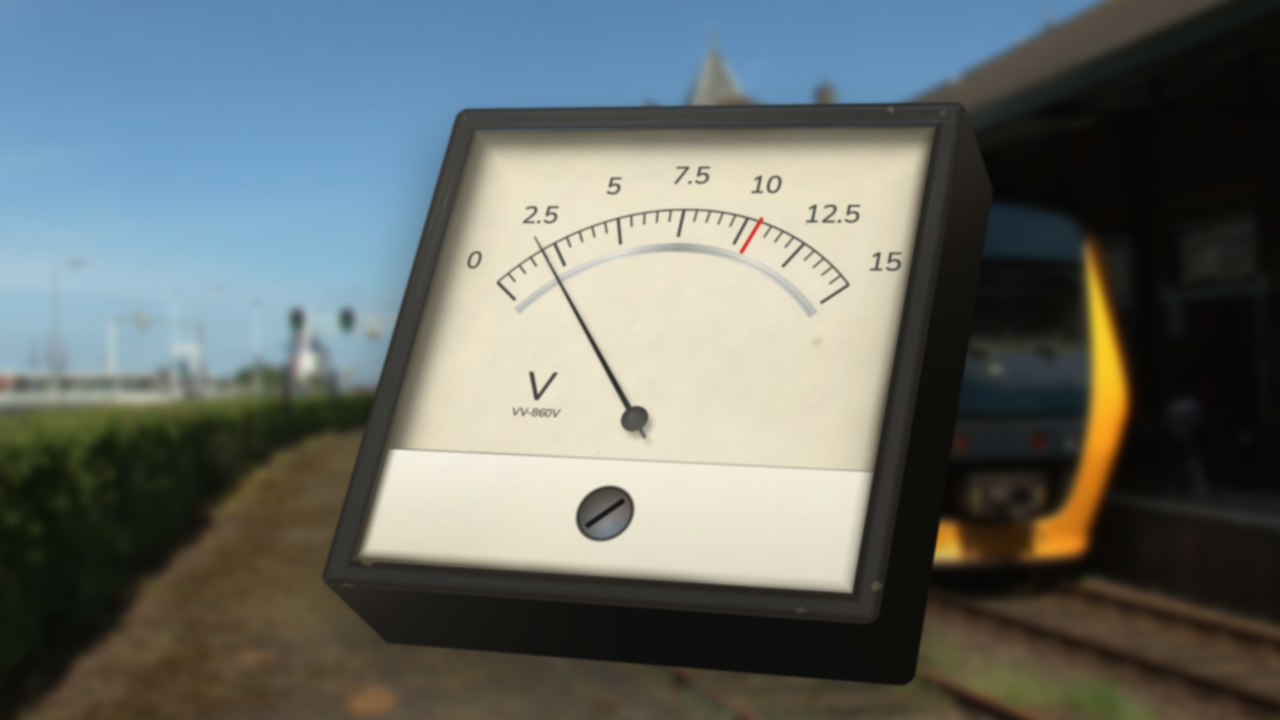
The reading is 2 V
